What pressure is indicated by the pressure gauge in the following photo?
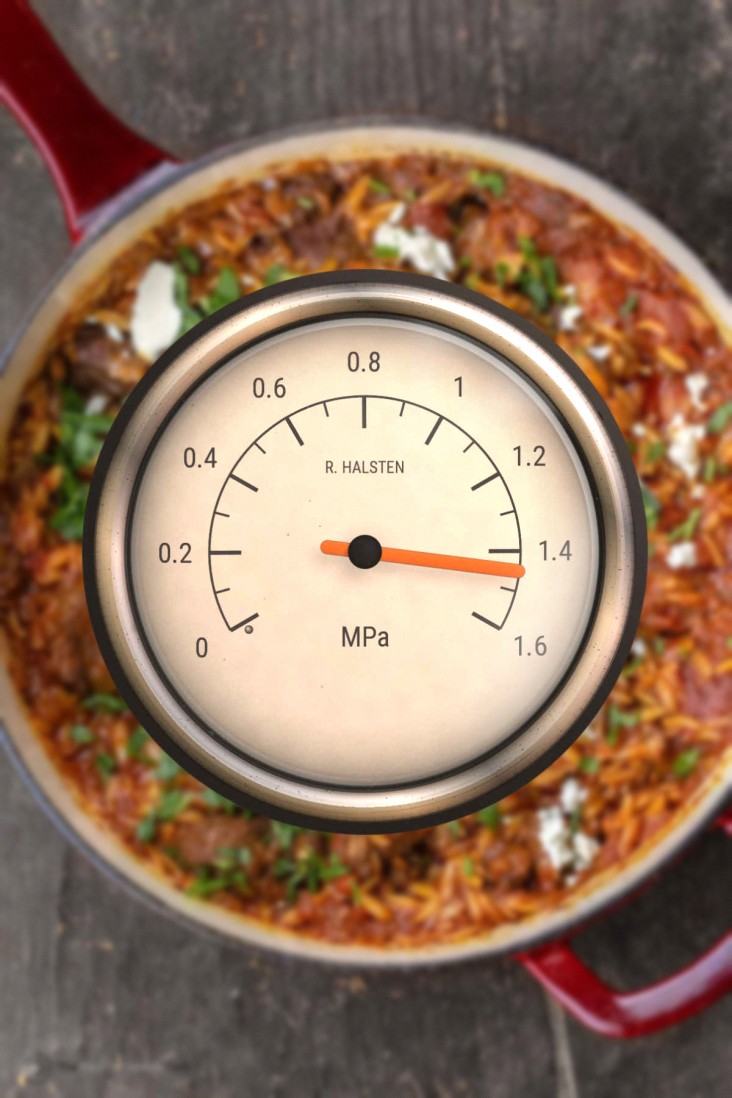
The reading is 1.45 MPa
